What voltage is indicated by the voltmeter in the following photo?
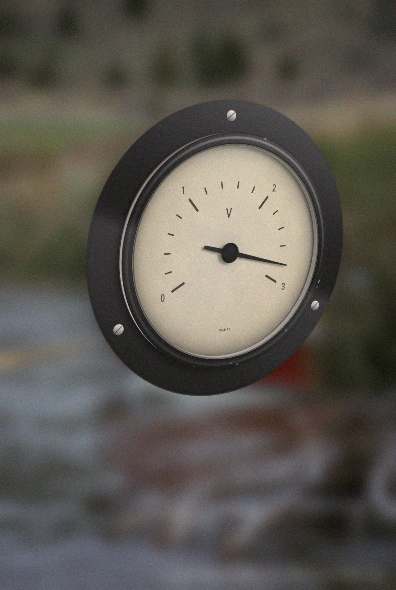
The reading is 2.8 V
